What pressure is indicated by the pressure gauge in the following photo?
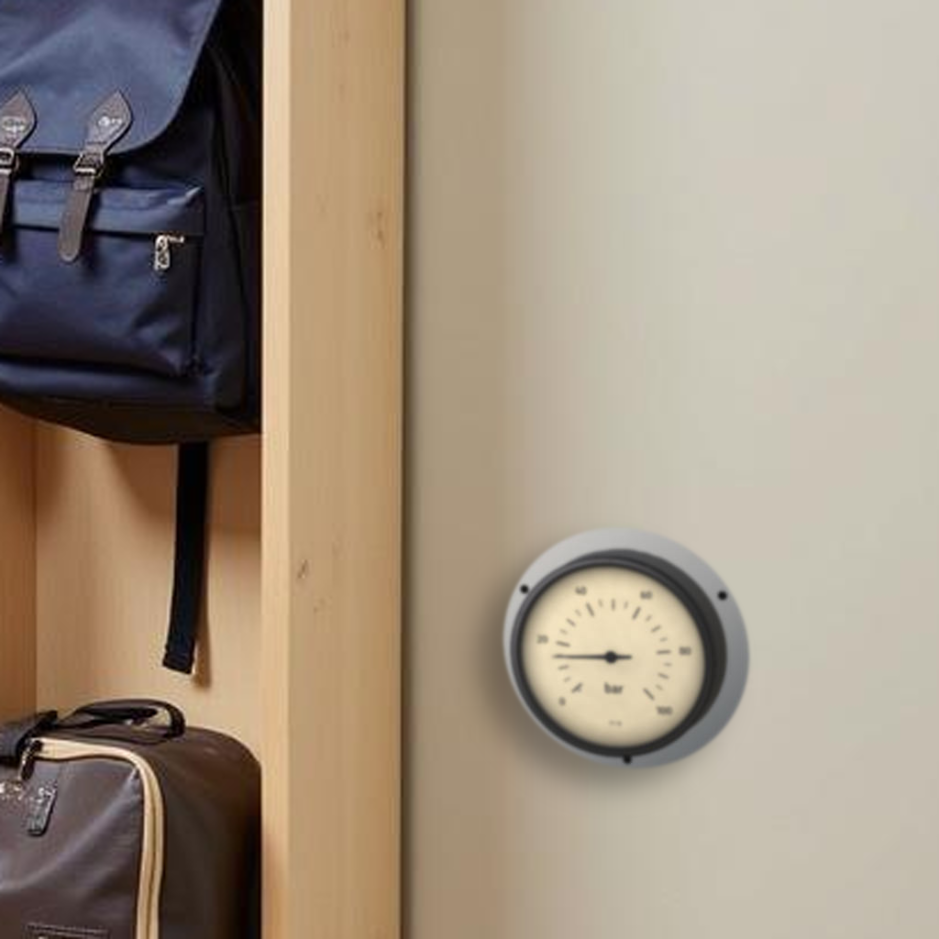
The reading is 15 bar
